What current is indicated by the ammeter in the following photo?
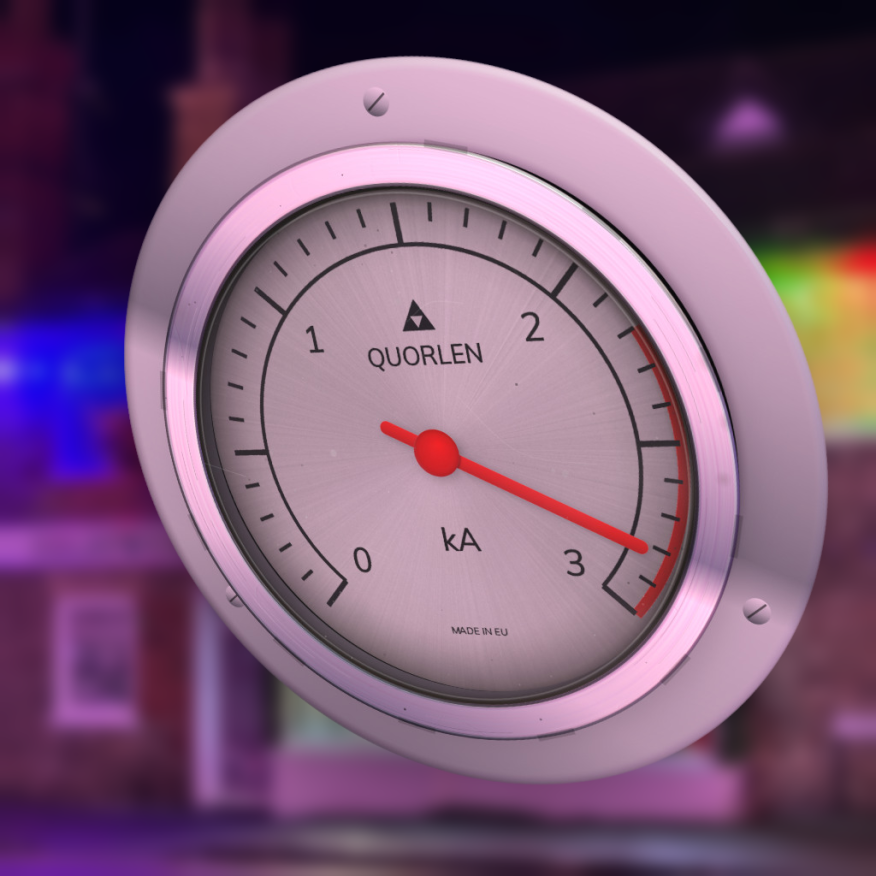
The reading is 2.8 kA
